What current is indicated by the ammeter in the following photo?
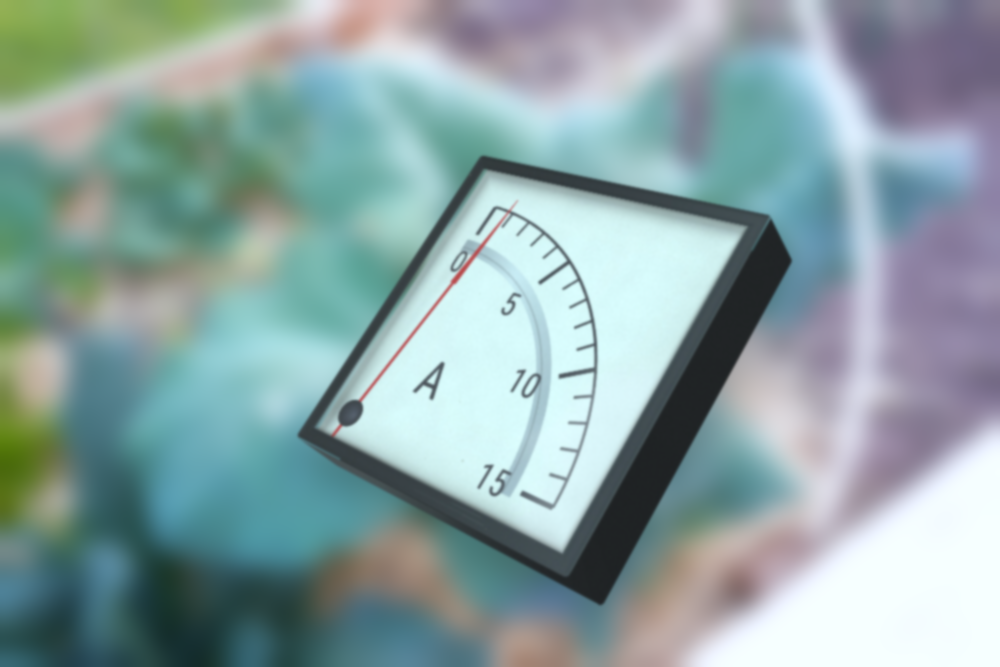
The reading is 1 A
